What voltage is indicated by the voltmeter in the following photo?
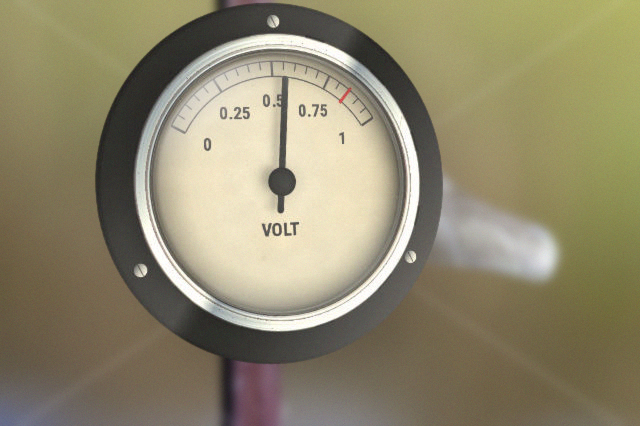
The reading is 0.55 V
